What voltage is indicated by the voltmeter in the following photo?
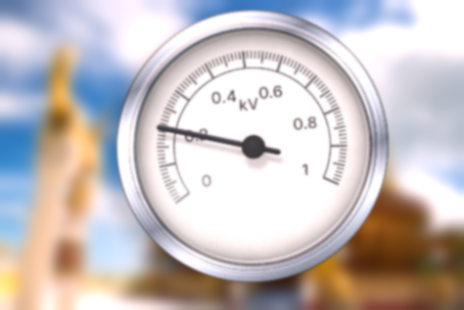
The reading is 0.2 kV
